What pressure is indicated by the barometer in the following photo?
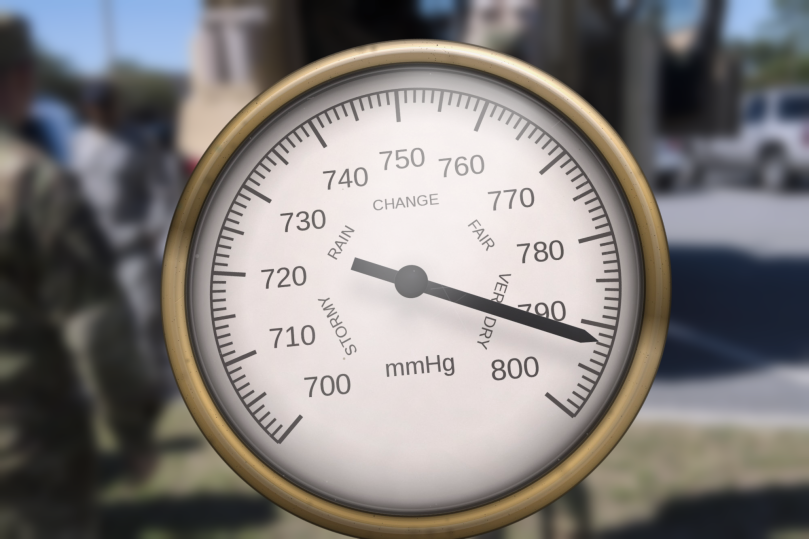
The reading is 792 mmHg
